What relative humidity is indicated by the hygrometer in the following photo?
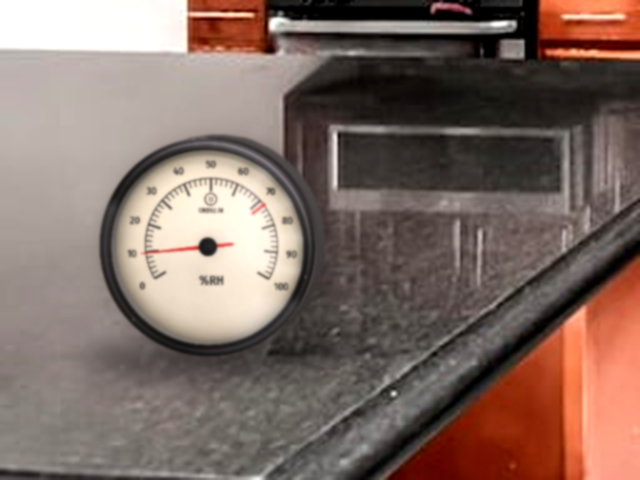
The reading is 10 %
